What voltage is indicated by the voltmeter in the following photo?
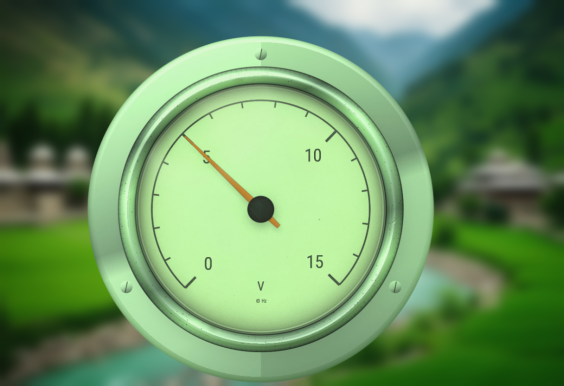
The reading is 5 V
